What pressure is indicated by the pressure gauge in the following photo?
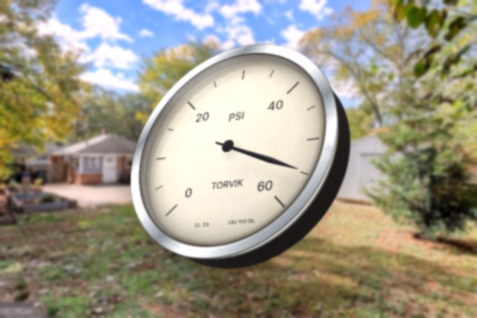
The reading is 55 psi
